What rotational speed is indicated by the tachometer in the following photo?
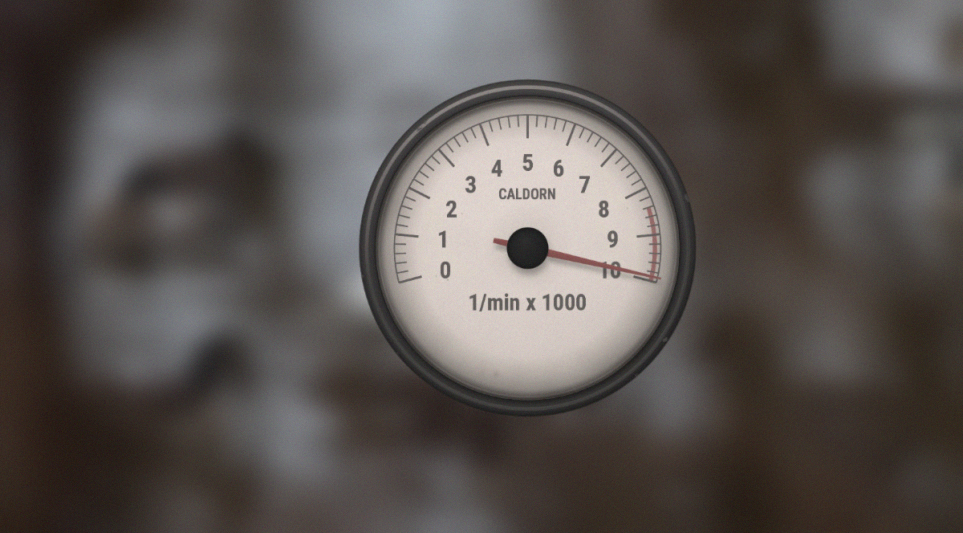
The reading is 9900 rpm
